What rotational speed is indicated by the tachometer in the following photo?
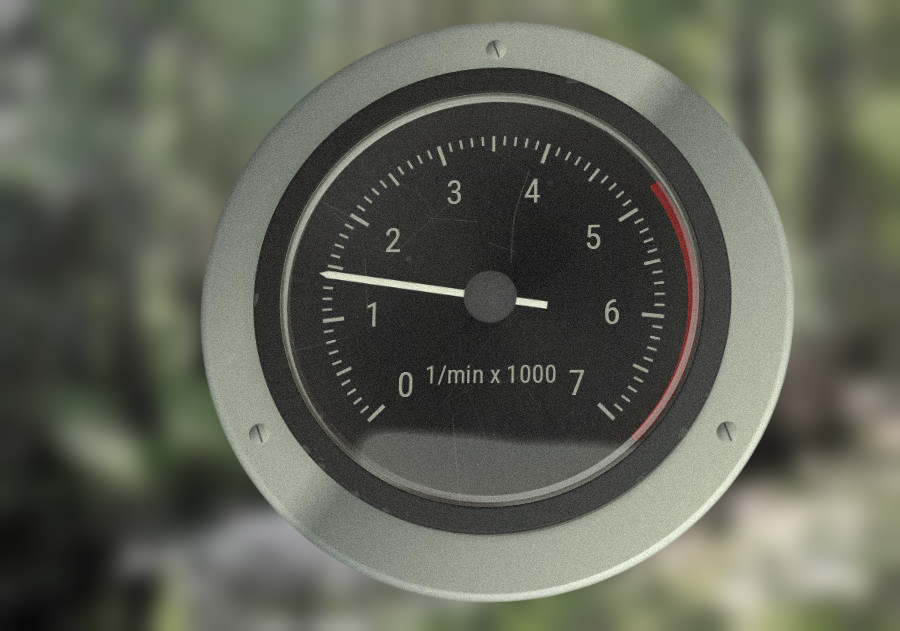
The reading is 1400 rpm
